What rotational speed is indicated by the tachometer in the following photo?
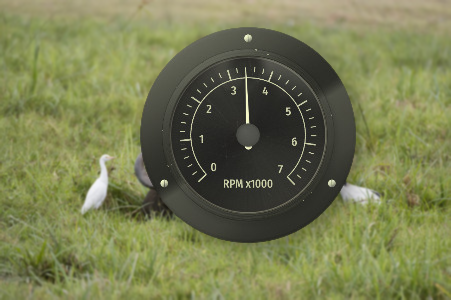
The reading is 3400 rpm
